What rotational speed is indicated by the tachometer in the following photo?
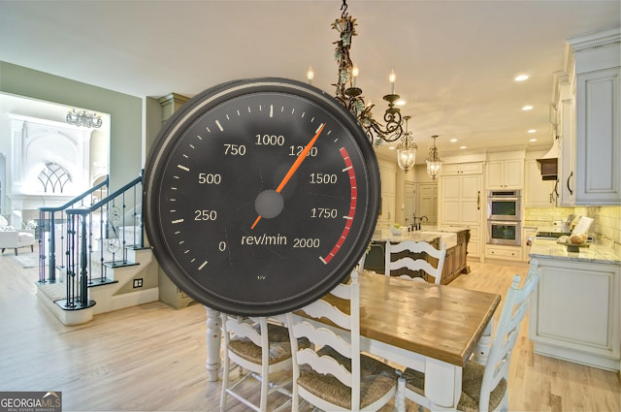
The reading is 1250 rpm
